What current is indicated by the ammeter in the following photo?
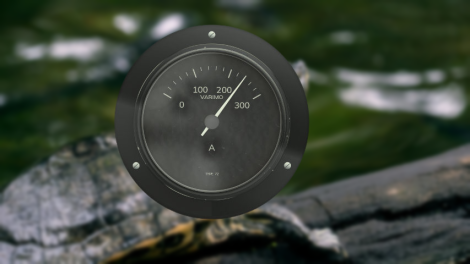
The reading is 240 A
